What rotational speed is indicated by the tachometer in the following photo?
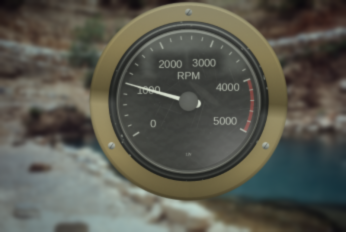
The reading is 1000 rpm
